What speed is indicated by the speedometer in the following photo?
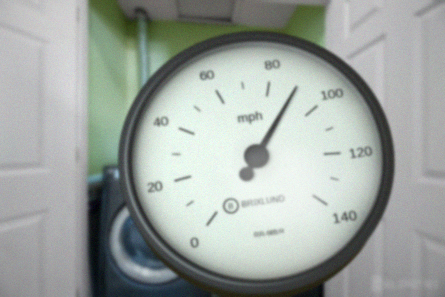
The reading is 90 mph
